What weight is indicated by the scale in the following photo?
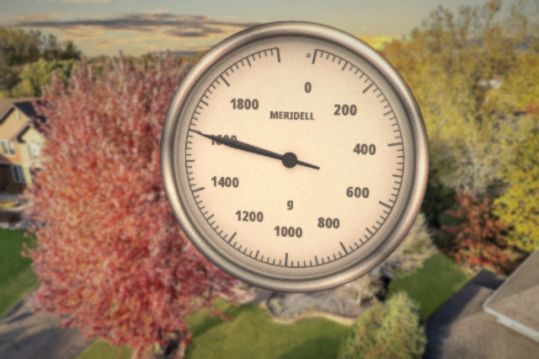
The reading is 1600 g
